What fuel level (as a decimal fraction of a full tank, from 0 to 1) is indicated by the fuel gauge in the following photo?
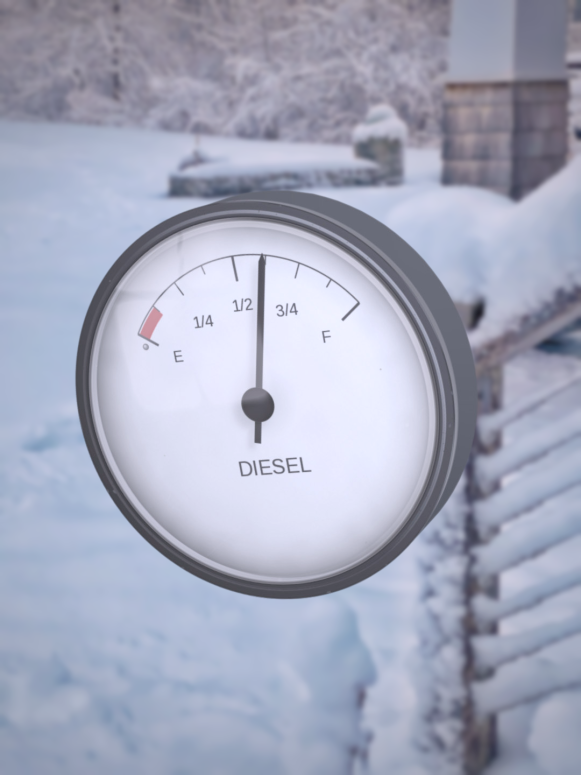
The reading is 0.625
